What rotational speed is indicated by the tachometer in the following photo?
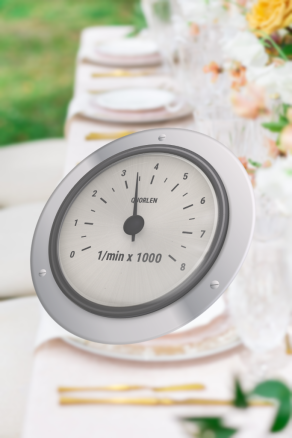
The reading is 3500 rpm
